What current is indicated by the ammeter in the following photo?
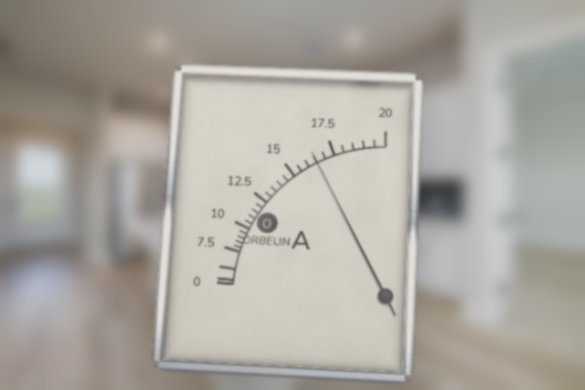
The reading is 16.5 A
